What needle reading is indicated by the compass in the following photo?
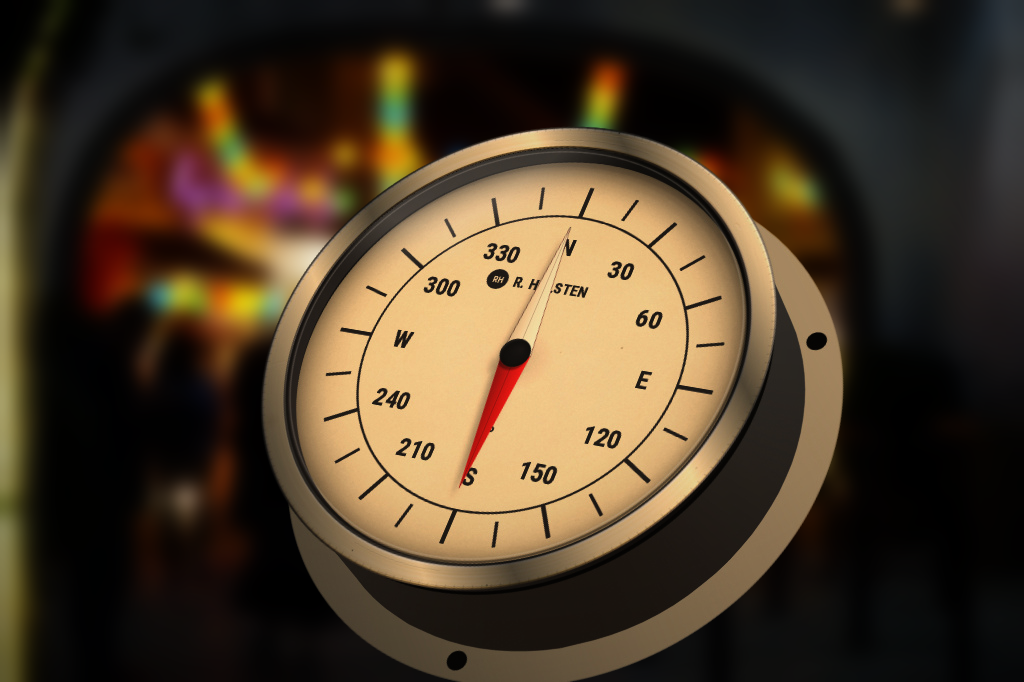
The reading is 180 °
